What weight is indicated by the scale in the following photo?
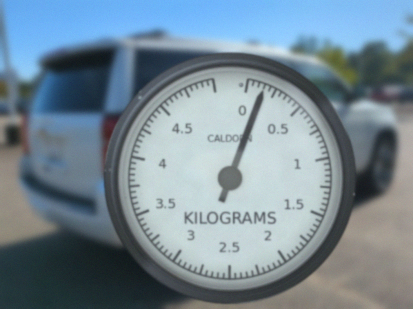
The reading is 0.15 kg
